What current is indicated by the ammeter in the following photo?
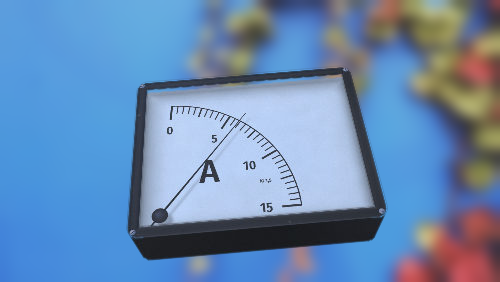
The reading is 6 A
